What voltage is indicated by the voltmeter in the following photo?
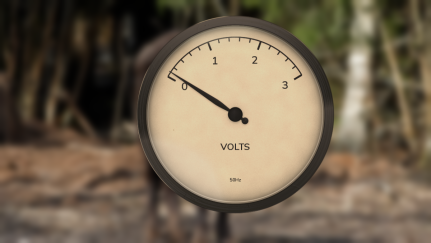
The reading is 0.1 V
